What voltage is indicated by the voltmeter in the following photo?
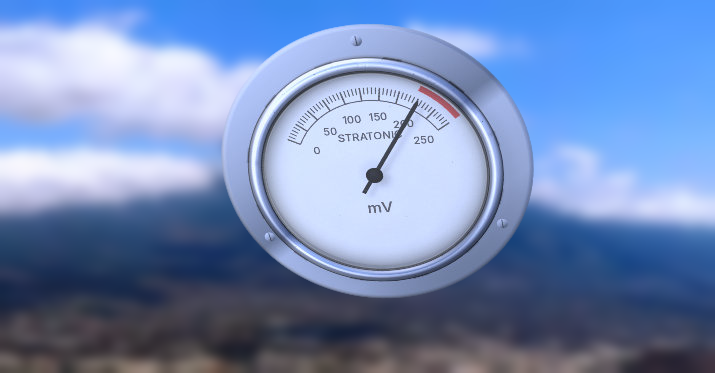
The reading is 200 mV
